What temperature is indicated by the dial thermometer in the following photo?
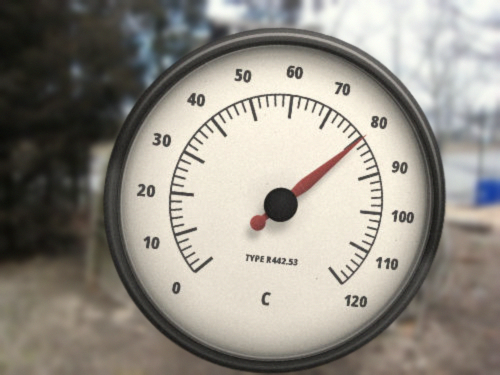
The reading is 80 °C
